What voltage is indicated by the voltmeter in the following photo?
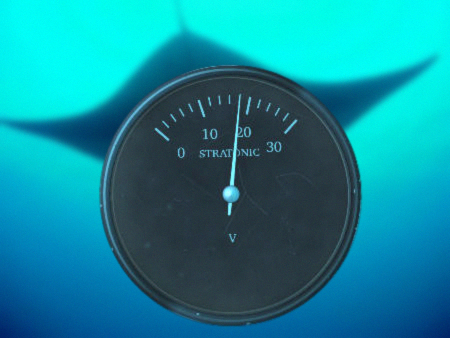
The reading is 18 V
